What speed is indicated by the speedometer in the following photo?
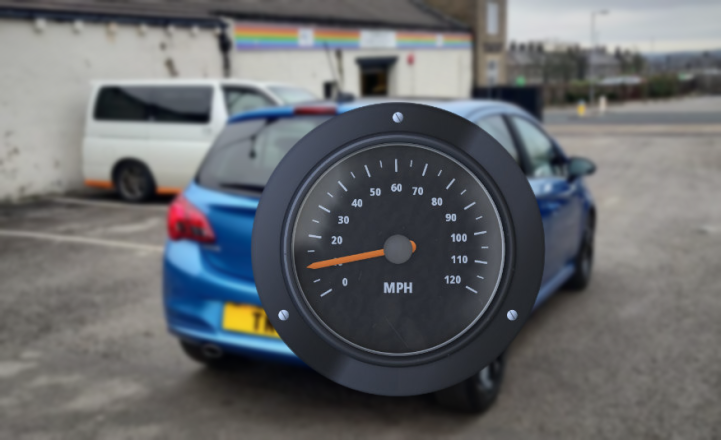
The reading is 10 mph
